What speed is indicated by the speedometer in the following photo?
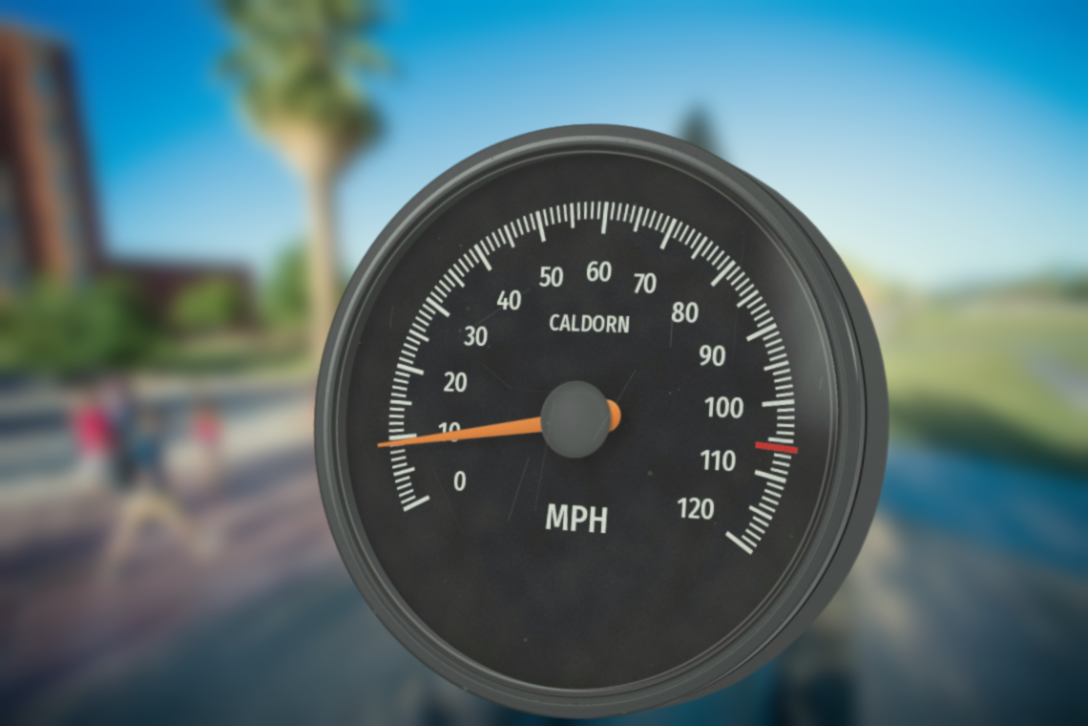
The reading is 9 mph
